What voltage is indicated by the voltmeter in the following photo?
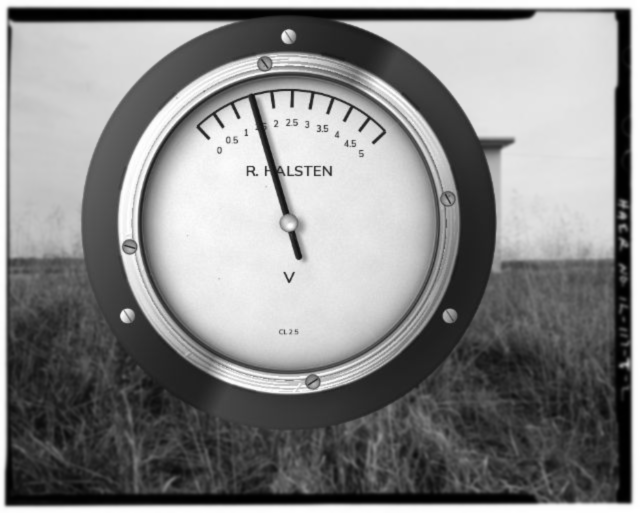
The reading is 1.5 V
